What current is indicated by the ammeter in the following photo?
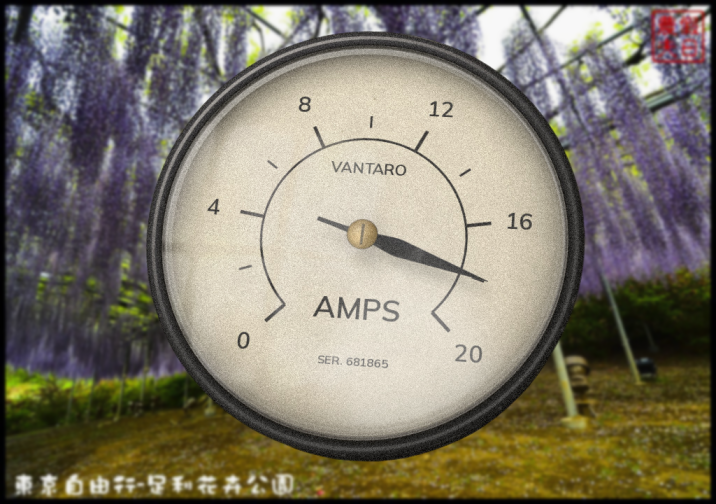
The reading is 18 A
